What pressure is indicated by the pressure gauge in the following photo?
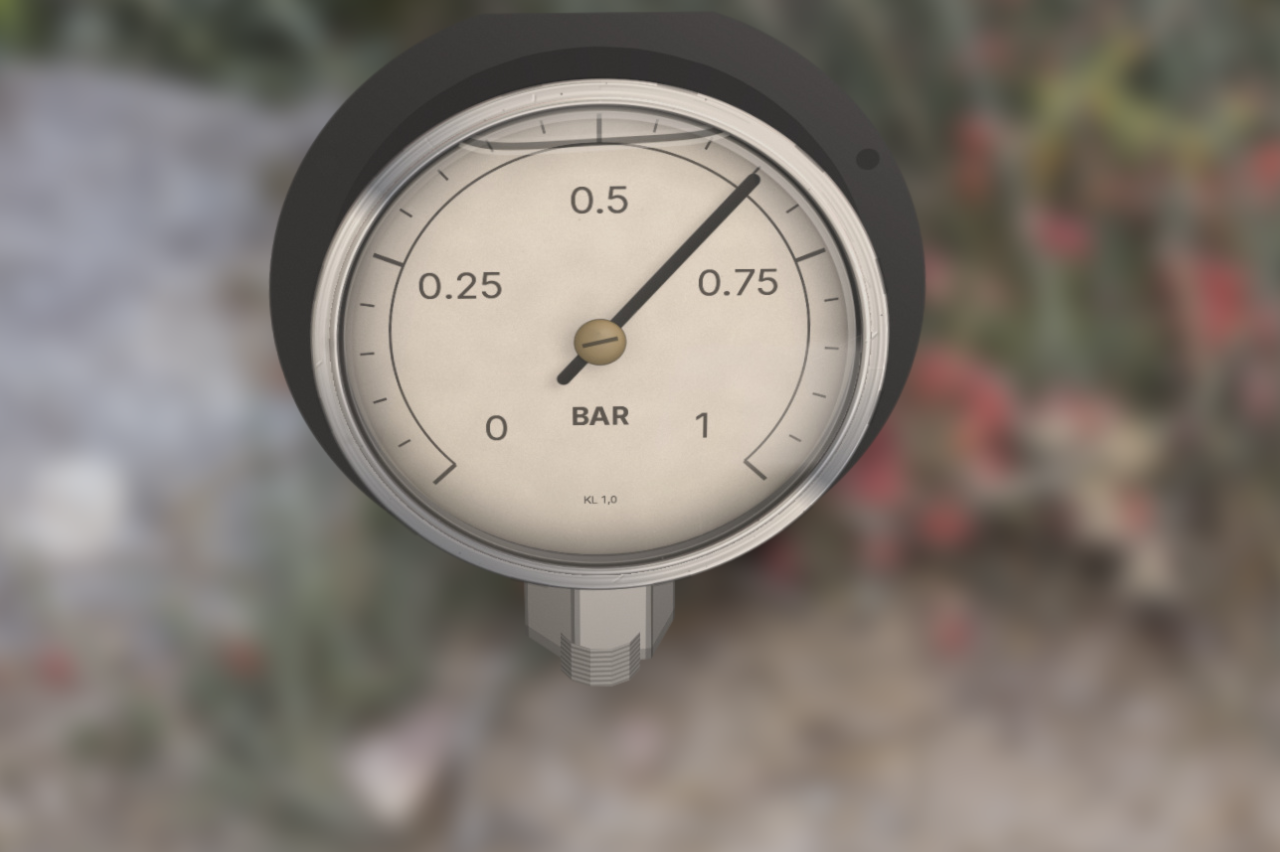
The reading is 0.65 bar
